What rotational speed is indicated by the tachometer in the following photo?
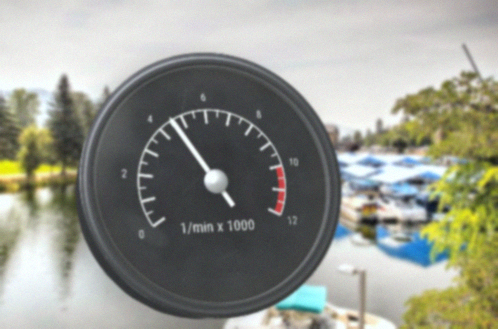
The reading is 4500 rpm
